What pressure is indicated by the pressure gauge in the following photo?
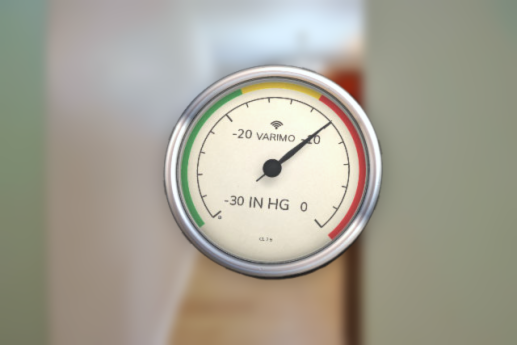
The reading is -10 inHg
